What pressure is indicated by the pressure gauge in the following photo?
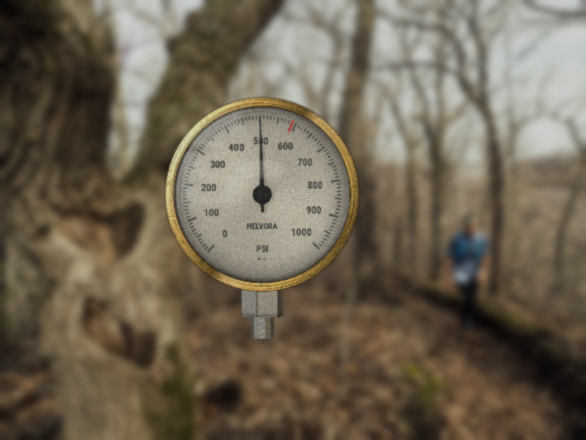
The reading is 500 psi
